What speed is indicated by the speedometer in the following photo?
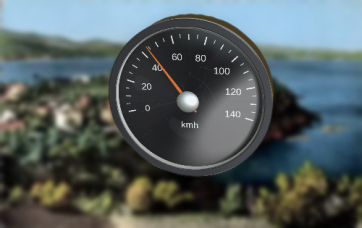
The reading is 45 km/h
